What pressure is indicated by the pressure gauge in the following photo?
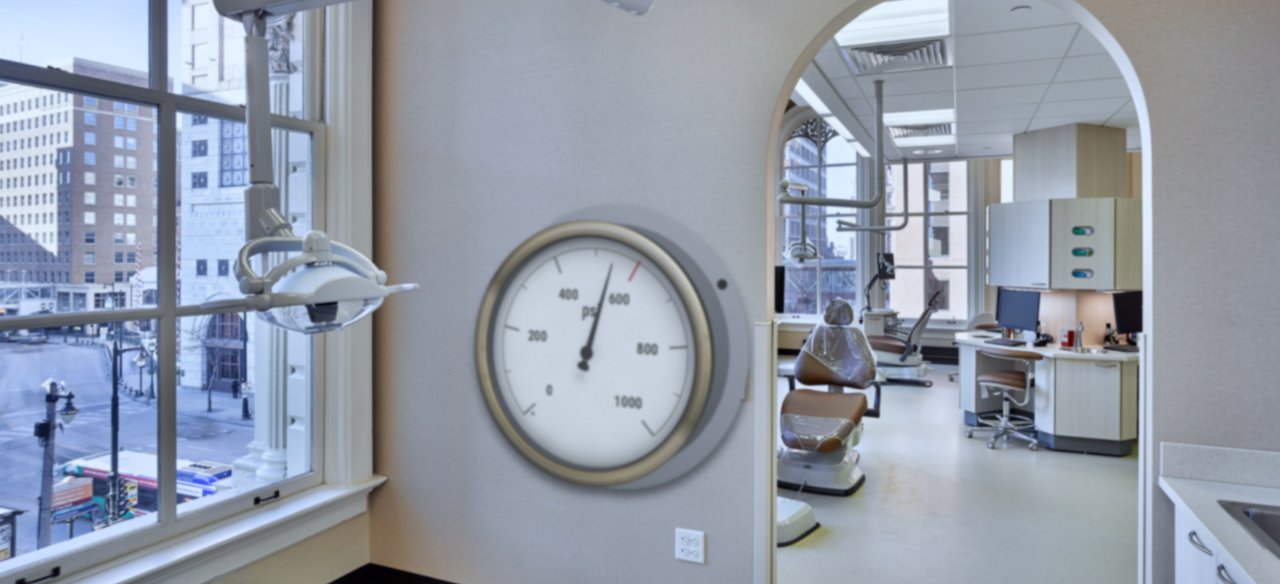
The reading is 550 psi
